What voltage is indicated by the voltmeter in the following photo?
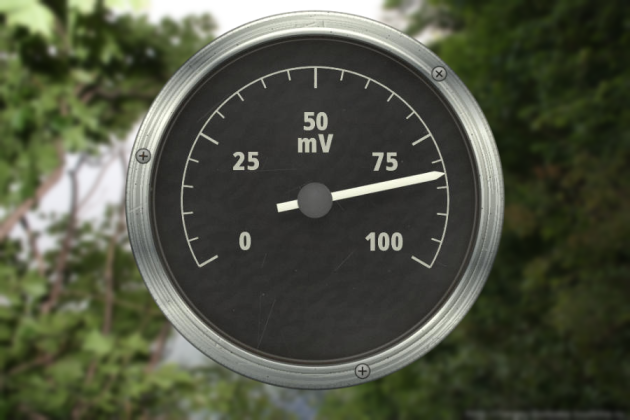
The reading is 82.5 mV
